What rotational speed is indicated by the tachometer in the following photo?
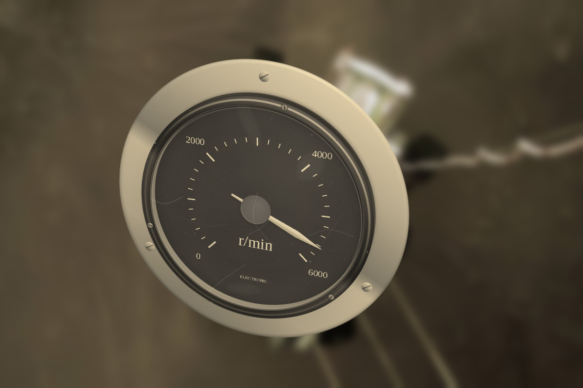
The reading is 5600 rpm
